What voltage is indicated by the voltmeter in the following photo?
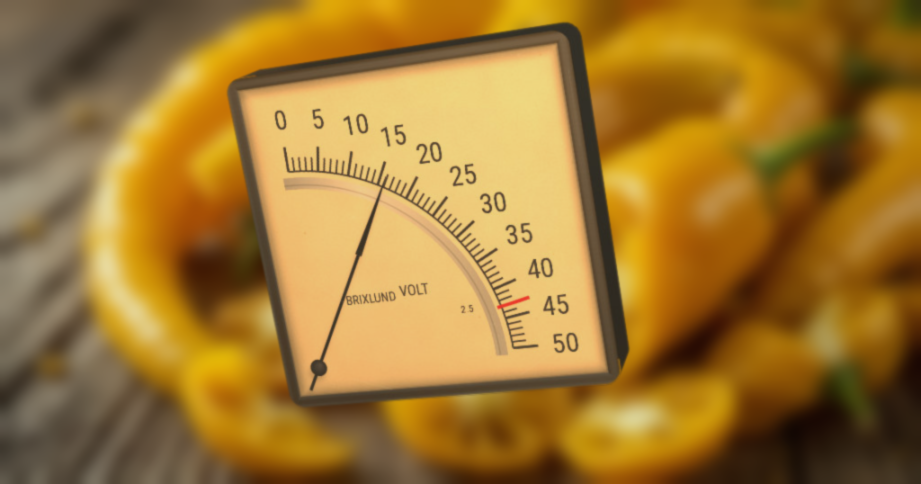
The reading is 16 V
